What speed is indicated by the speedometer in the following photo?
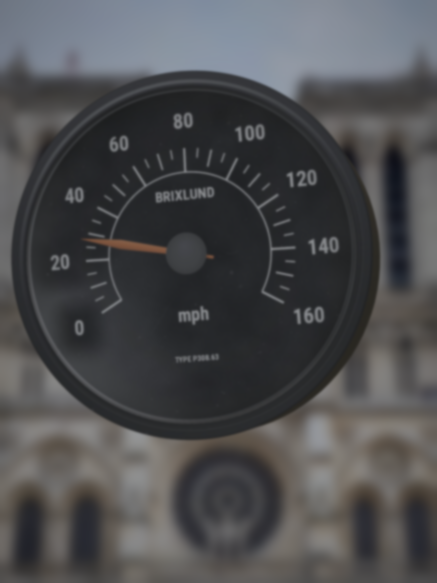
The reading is 27.5 mph
